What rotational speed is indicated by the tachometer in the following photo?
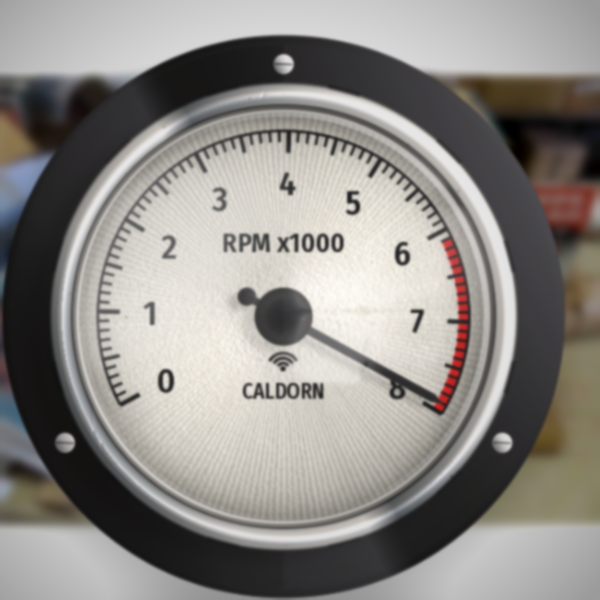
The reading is 7900 rpm
